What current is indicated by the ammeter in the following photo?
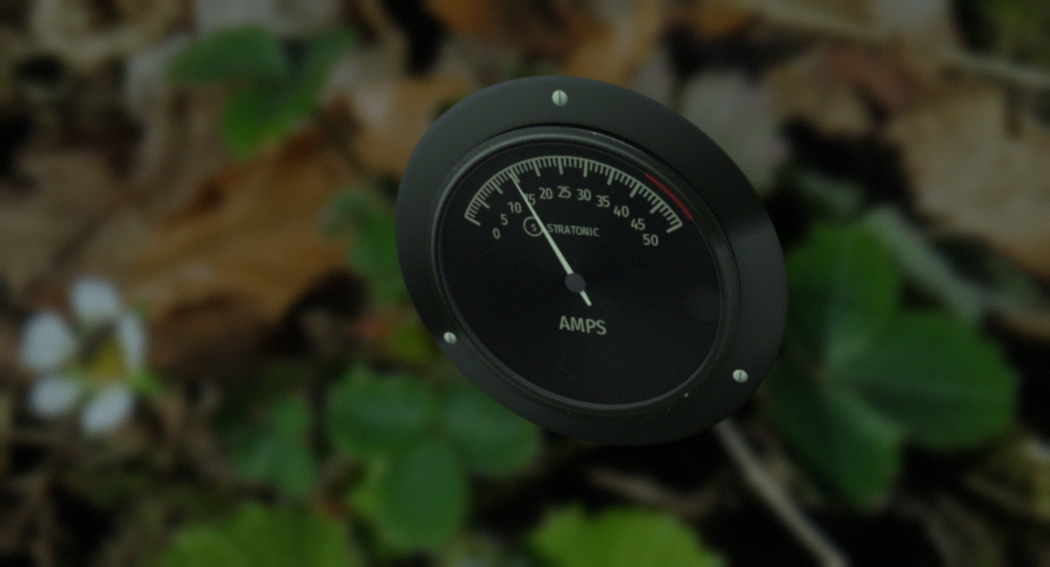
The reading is 15 A
